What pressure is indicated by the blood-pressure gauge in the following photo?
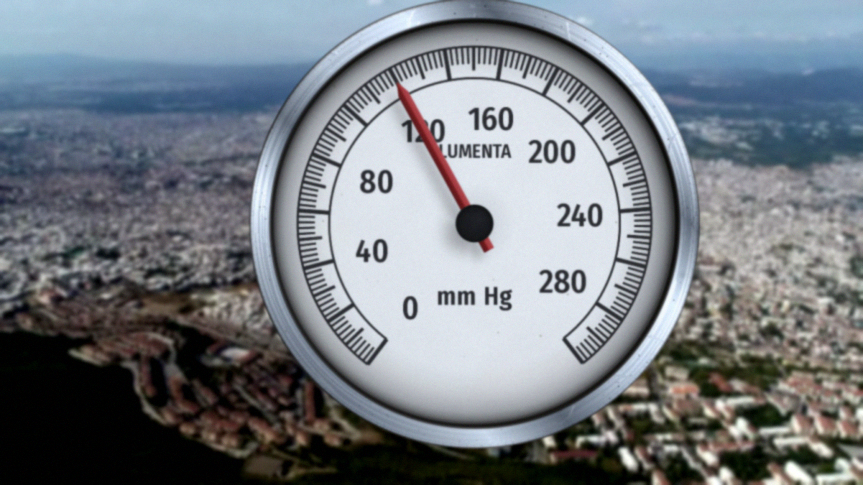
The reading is 120 mmHg
